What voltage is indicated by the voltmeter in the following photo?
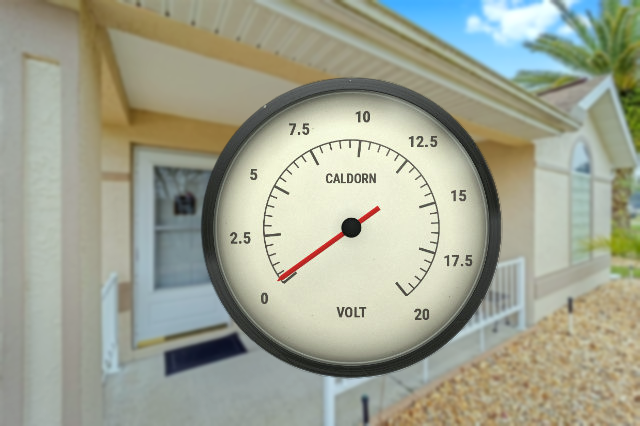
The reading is 0.25 V
